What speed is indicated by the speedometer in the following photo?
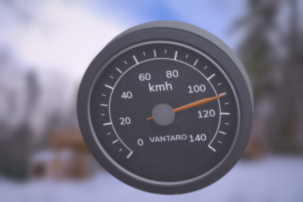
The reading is 110 km/h
